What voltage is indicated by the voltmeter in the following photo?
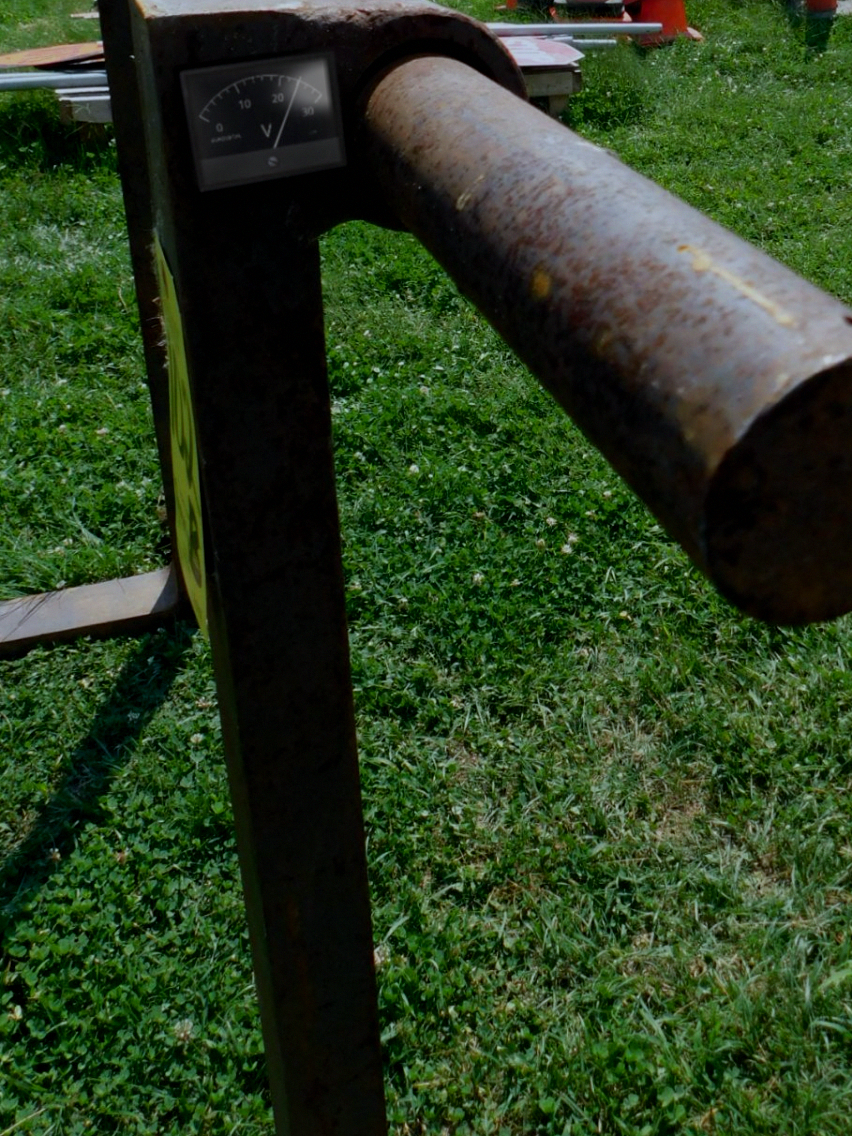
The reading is 24 V
